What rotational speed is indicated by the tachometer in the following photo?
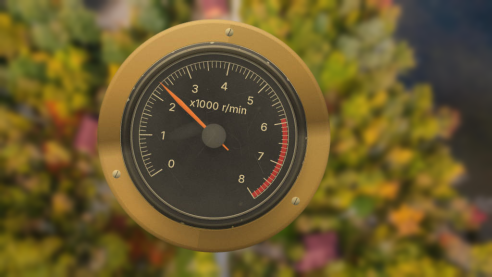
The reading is 2300 rpm
